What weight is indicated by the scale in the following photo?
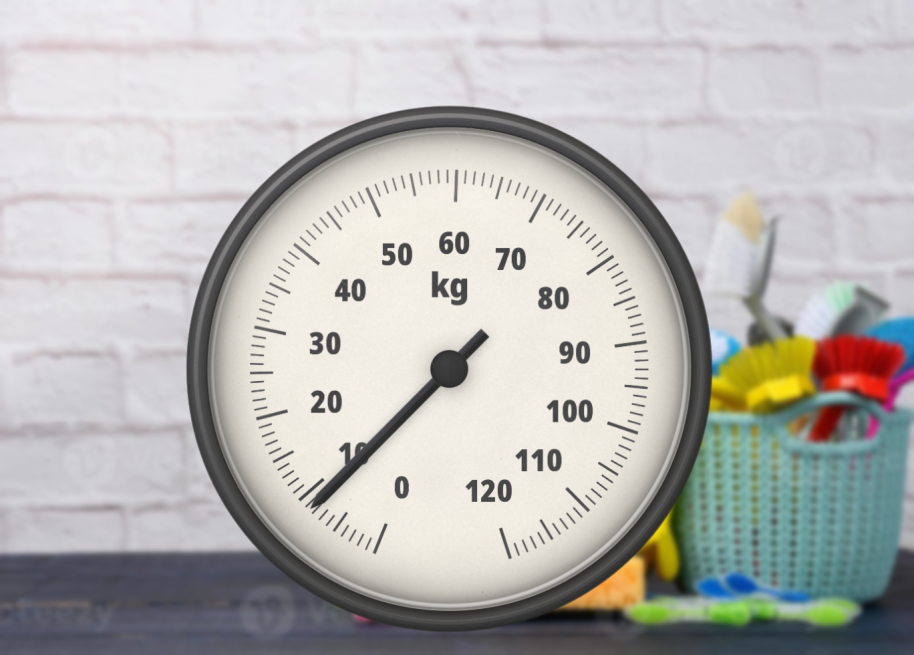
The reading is 8.5 kg
